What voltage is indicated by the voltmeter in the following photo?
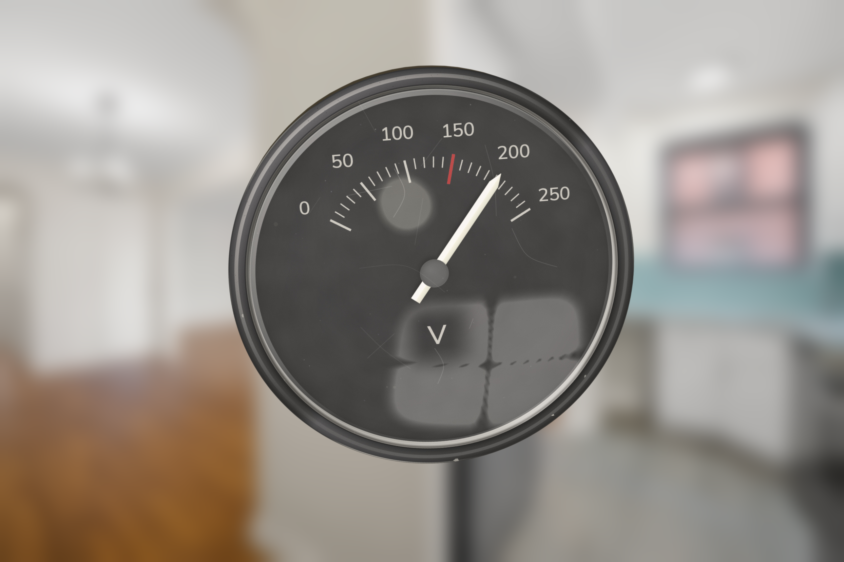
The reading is 200 V
